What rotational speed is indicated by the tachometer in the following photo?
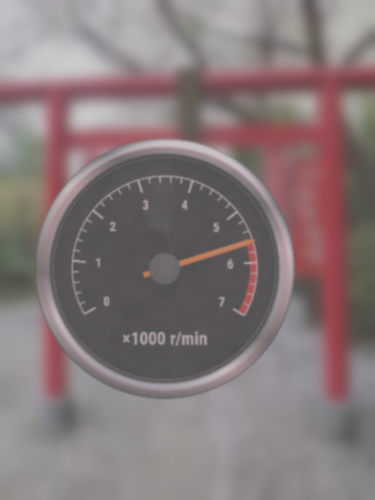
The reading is 5600 rpm
